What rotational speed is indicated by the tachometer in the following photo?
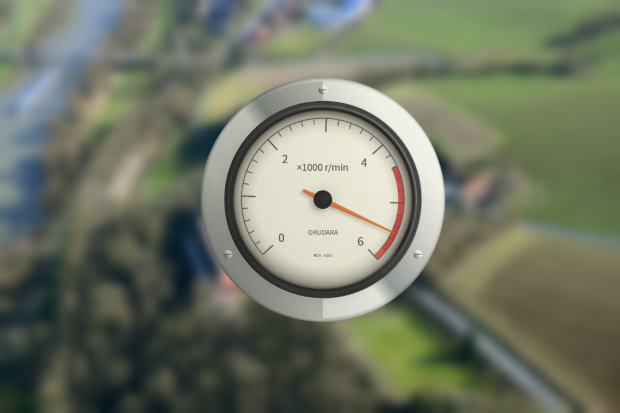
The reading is 5500 rpm
